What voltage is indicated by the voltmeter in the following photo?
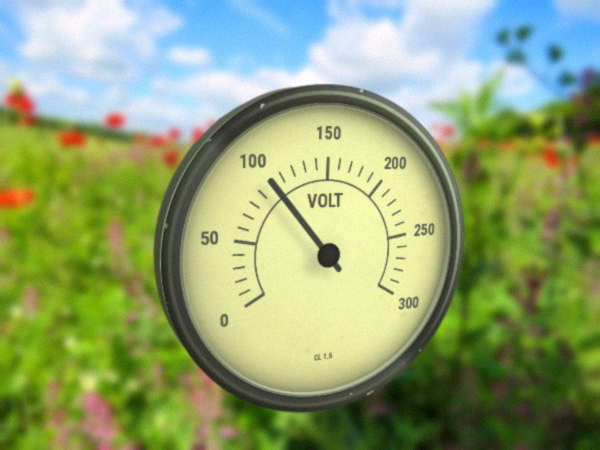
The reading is 100 V
